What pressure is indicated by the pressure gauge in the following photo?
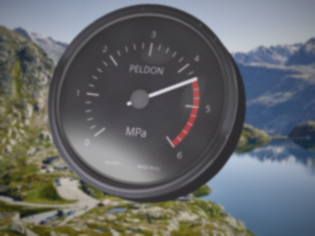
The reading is 4.4 MPa
